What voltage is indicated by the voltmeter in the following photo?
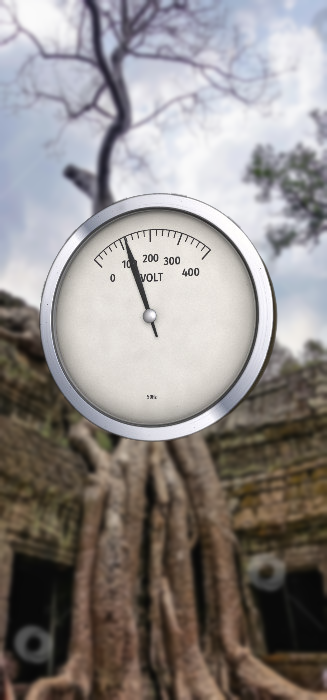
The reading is 120 V
